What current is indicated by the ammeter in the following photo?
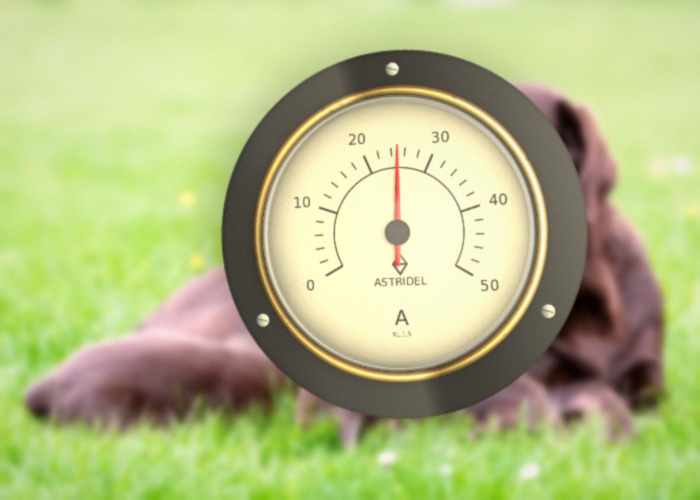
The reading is 25 A
